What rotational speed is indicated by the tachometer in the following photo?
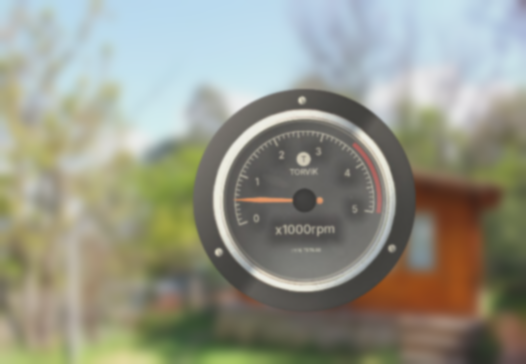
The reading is 500 rpm
